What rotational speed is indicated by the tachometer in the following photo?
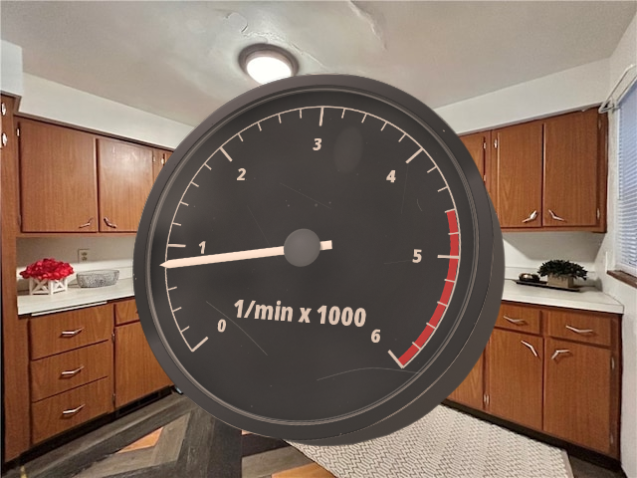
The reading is 800 rpm
